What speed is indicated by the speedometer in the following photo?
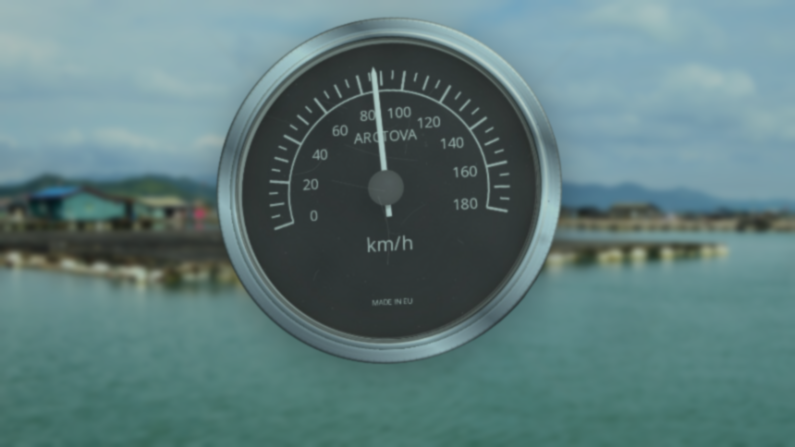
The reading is 87.5 km/h
